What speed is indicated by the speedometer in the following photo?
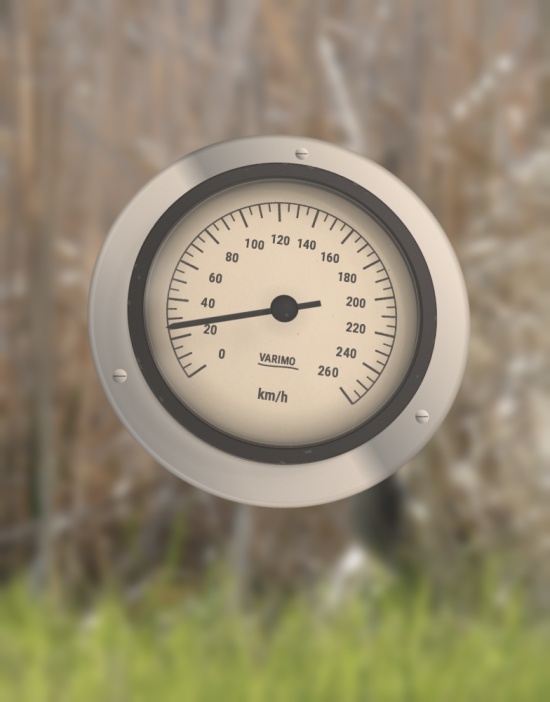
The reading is 25 km/h
